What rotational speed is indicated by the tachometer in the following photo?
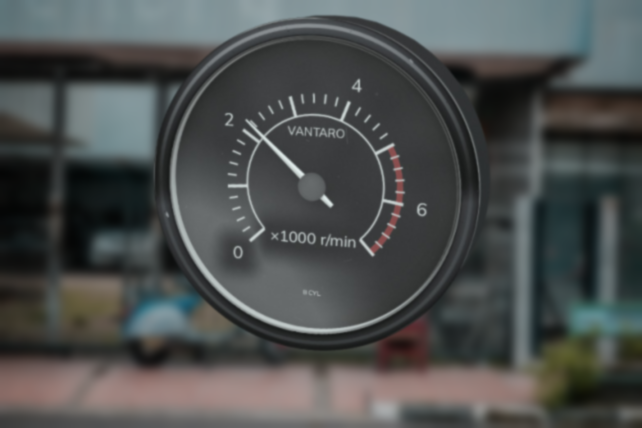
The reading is 2200 rpm
